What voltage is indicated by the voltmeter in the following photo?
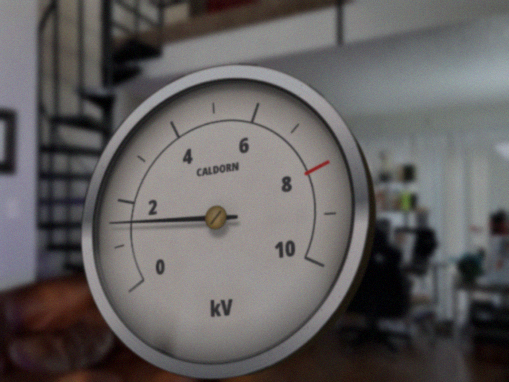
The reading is 1.5 kV
